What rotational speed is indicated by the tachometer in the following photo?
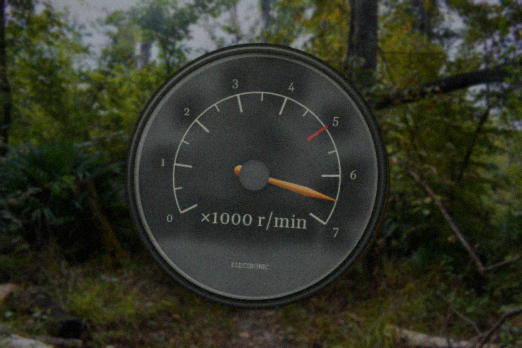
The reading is 6500 rpm
